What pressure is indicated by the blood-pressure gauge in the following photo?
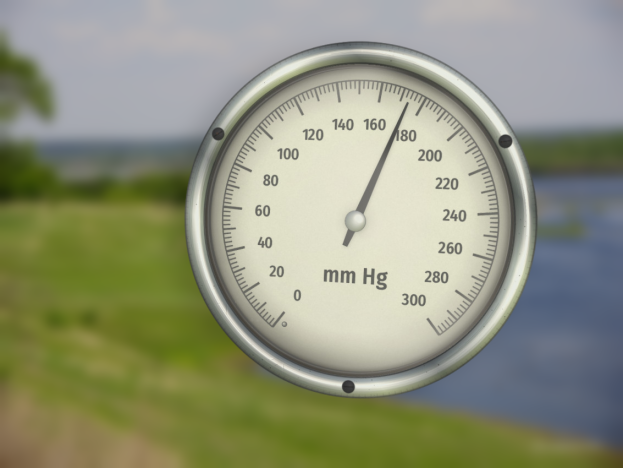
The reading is 174 mmHg
